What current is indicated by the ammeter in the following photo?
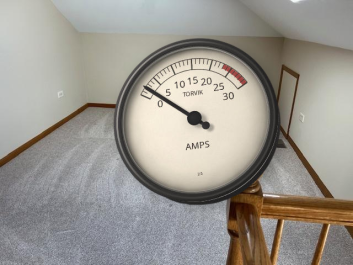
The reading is 2 A
